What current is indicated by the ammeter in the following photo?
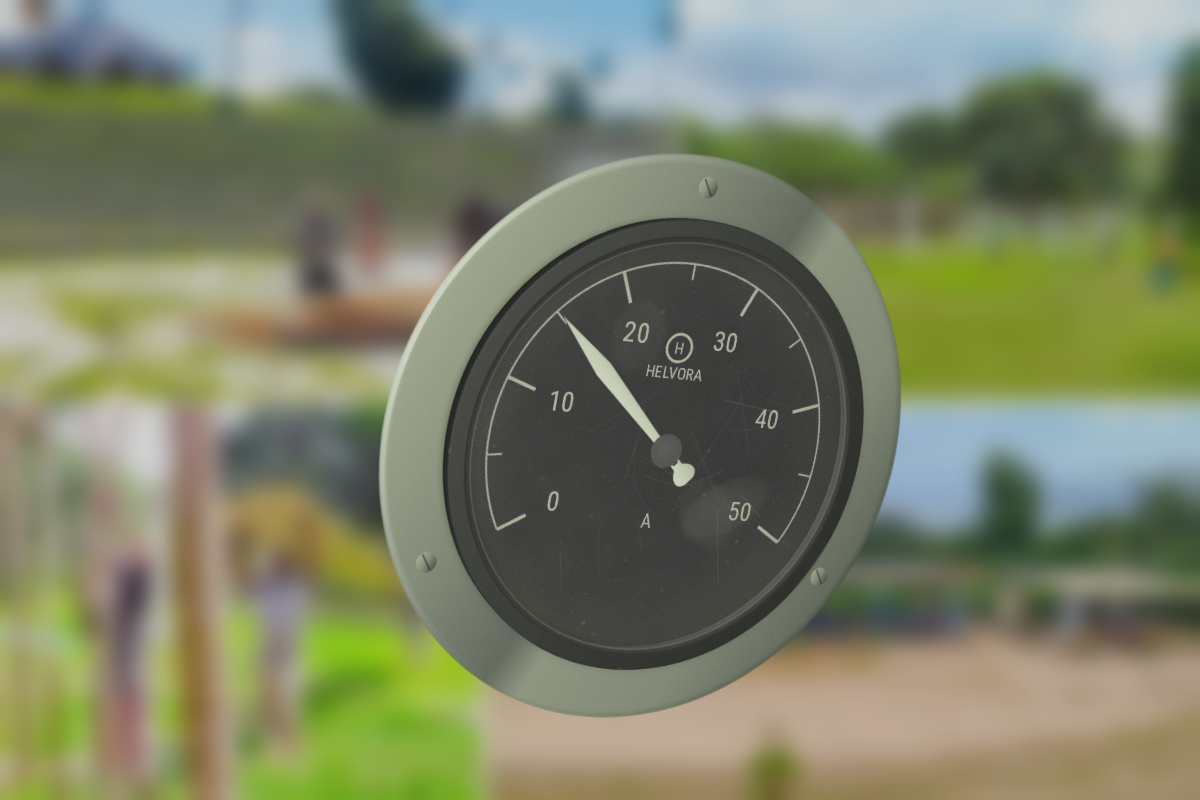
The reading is 15 A
